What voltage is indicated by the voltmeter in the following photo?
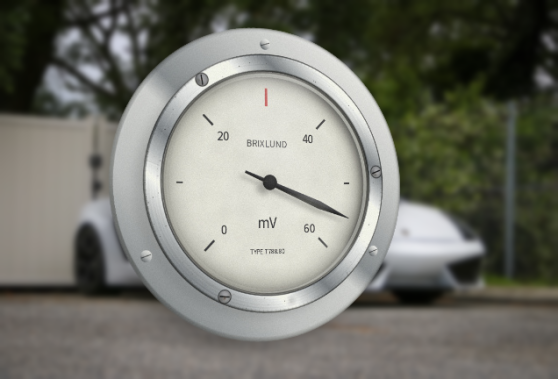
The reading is 55 mV
